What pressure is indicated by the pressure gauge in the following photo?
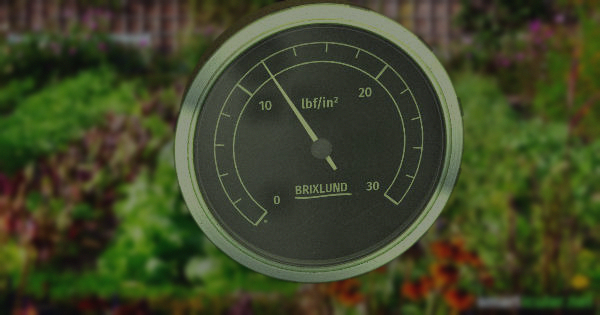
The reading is 12 psi
